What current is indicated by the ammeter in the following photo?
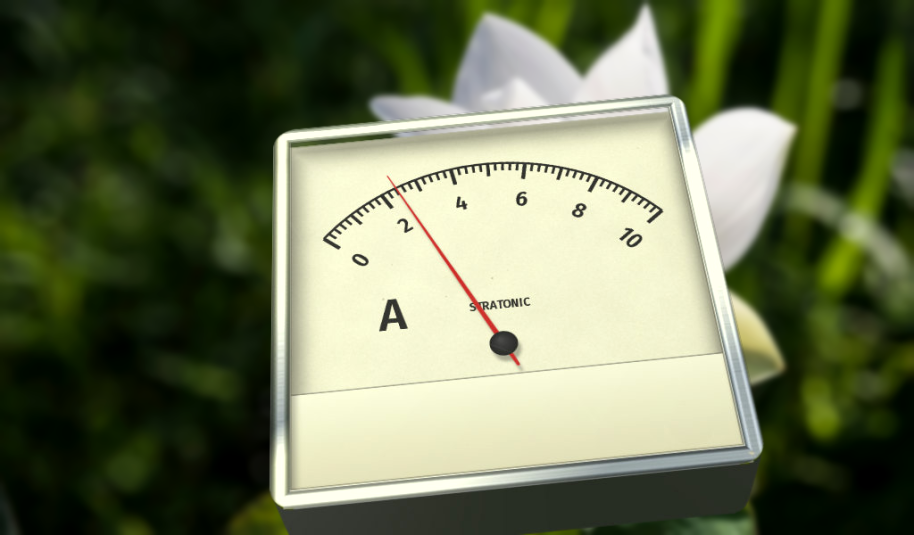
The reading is 2.4 A
